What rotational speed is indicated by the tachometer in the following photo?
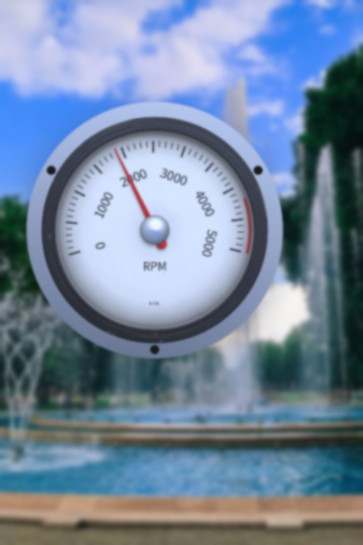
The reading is 1900 rpm
